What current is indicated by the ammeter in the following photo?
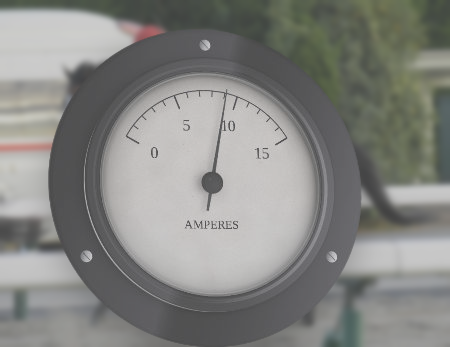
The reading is 9 A
